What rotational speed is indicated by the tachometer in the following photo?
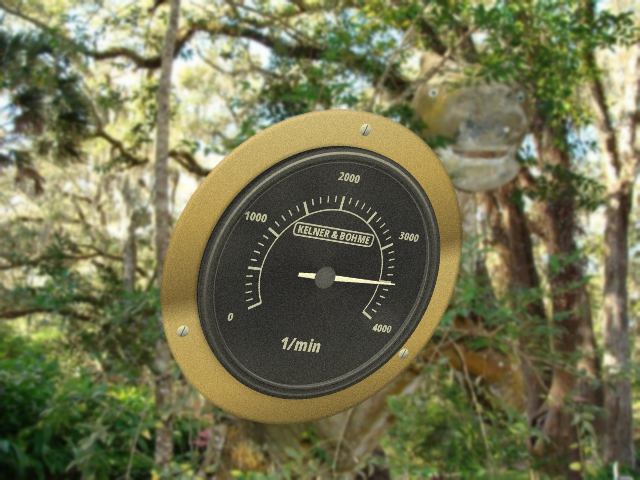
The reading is 3500 rpm
